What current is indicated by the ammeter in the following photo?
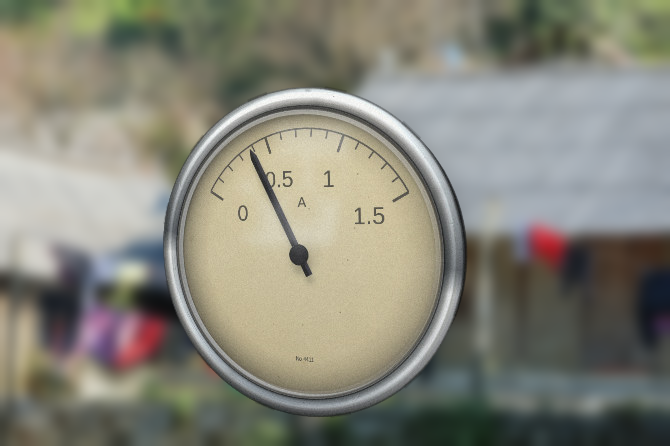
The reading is 0.4 A
